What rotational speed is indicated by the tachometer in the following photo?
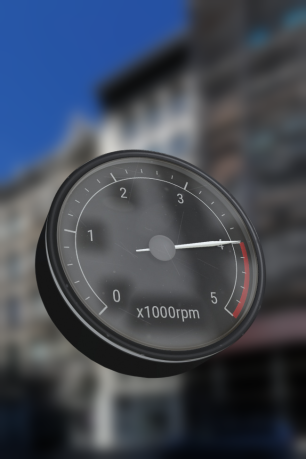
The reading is 4000 rpm
